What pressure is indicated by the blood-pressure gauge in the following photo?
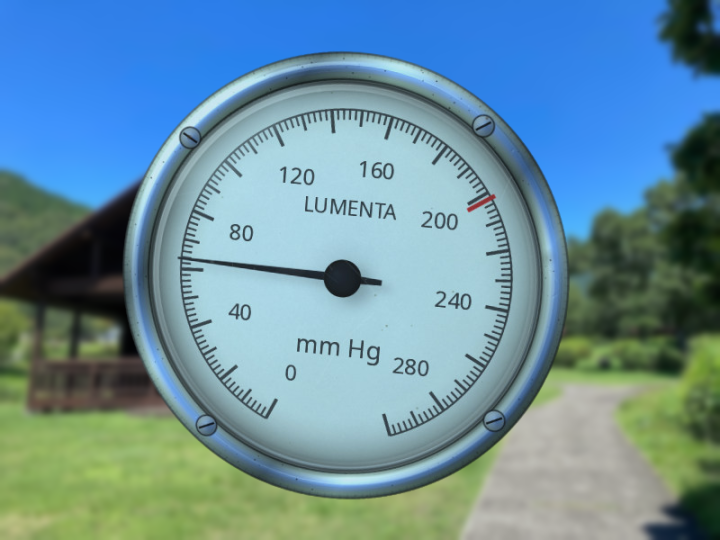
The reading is 64 mmHg
